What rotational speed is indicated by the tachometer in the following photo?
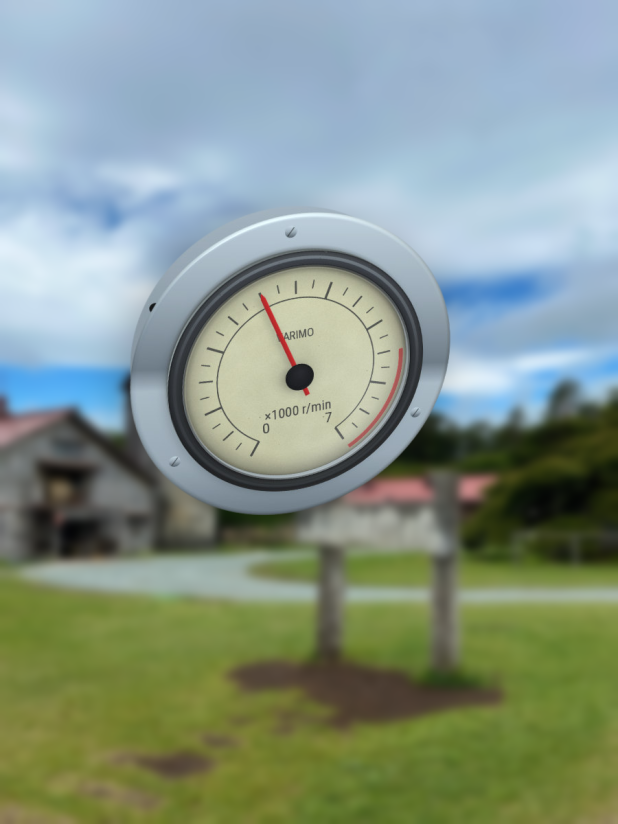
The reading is 3000 rpm
